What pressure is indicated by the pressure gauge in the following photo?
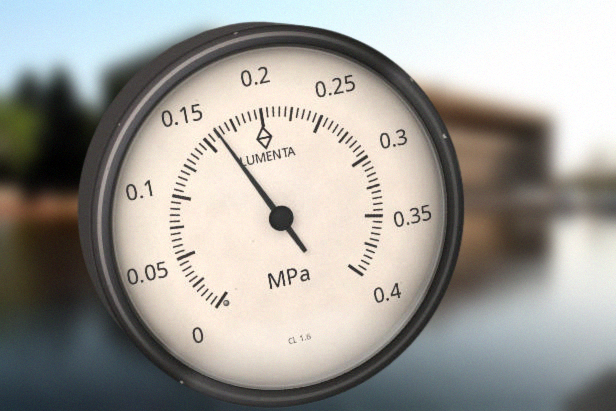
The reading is 0.16 MPa
